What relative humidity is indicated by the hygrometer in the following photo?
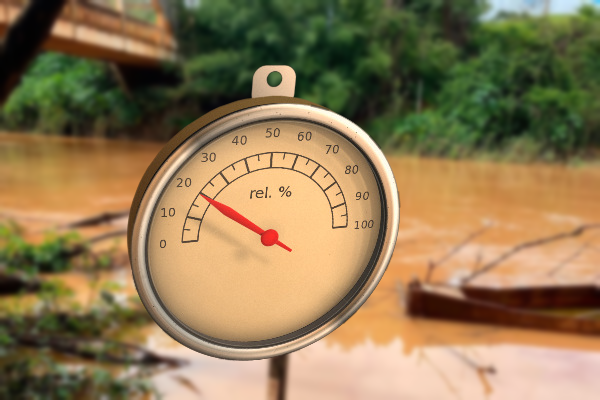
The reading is 20 %
